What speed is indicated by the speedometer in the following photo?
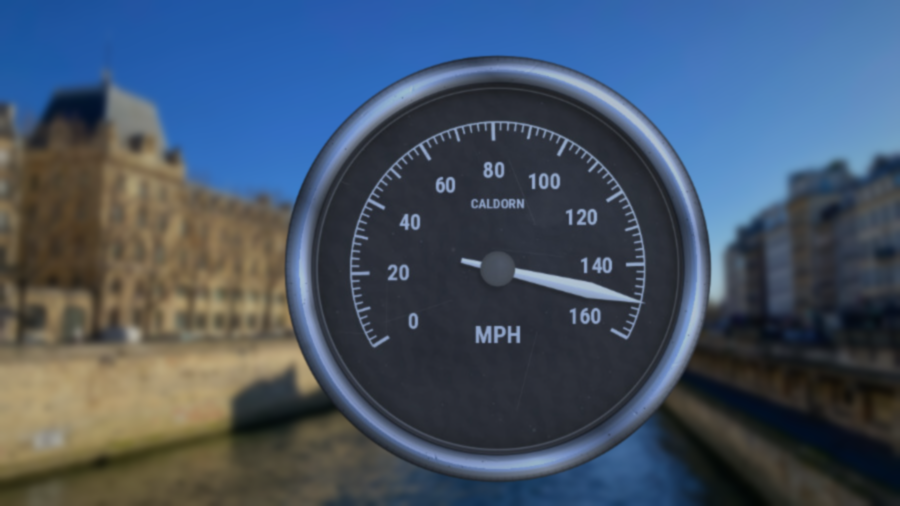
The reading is 150 mph
